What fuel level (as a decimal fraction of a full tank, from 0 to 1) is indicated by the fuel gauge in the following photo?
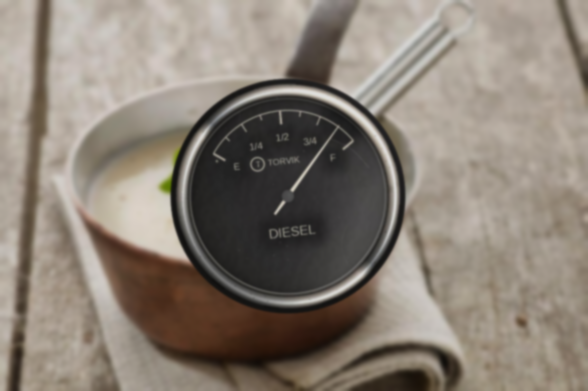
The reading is 0.875
